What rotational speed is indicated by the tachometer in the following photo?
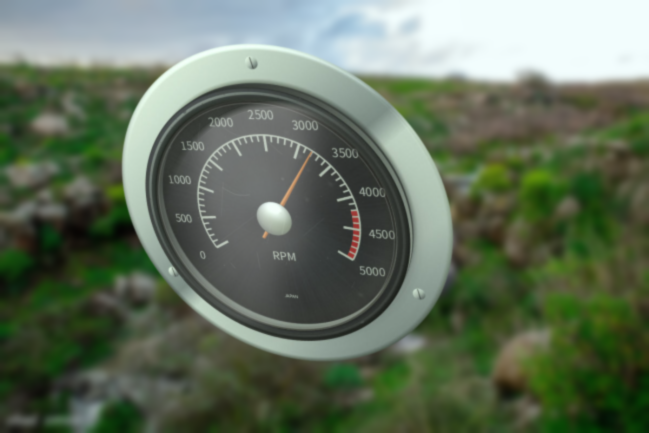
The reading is 3200 rpm
